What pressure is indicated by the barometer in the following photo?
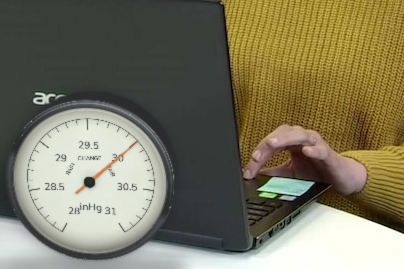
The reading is 30 inHg
